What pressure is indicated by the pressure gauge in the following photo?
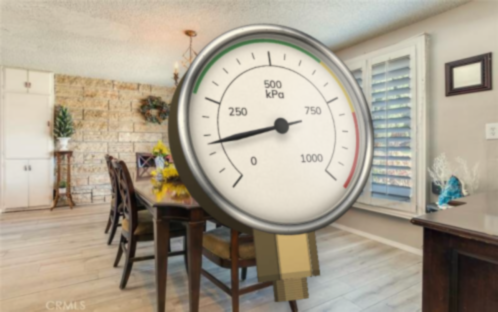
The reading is 125 kPa
